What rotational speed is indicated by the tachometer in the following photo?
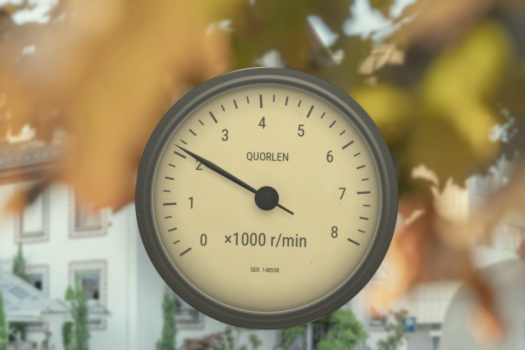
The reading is 2125 rpm
